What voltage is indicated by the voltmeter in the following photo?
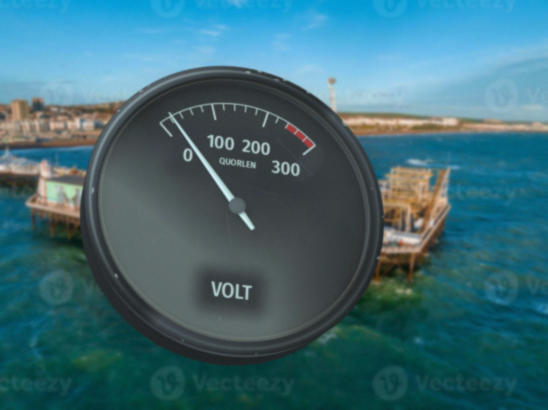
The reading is 20 V
